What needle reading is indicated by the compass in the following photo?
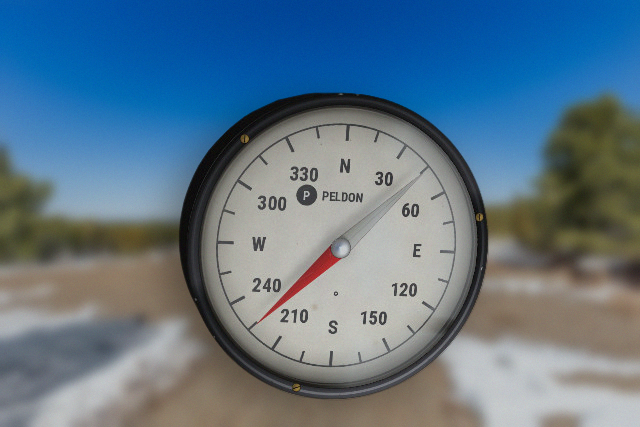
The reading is 225 °
